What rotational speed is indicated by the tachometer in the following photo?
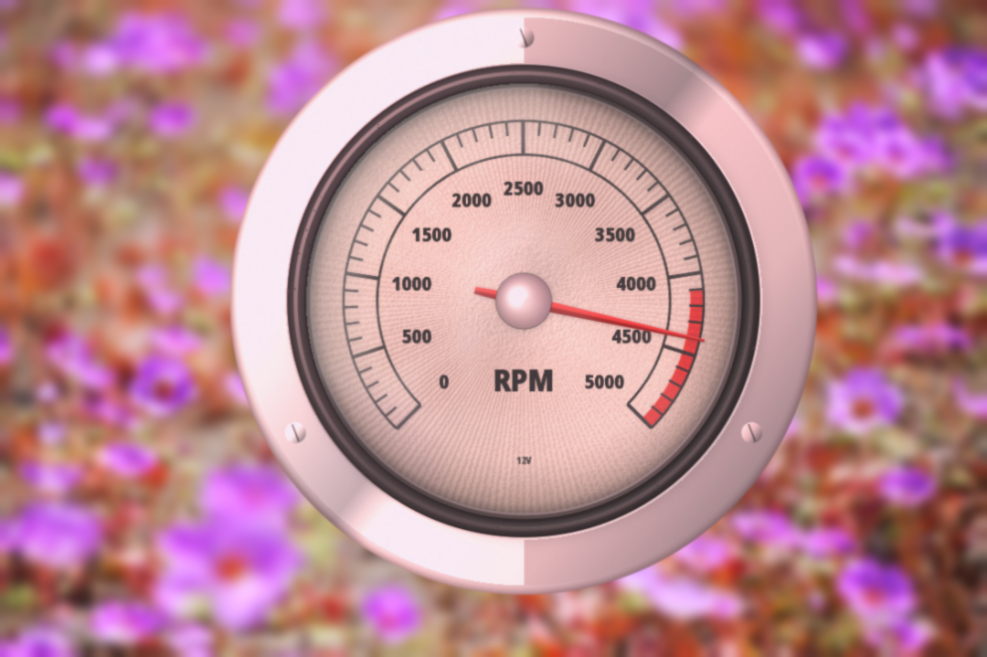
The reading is 4400 rpm
